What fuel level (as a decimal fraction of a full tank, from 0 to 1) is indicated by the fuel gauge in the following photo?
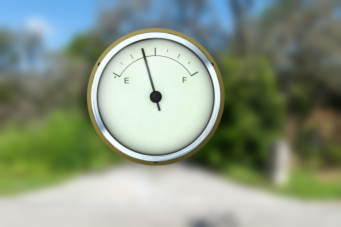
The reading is 0.375
